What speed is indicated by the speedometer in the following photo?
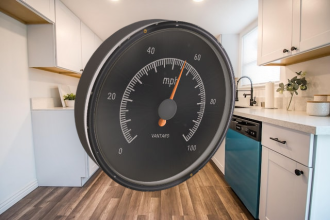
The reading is 55 mph
